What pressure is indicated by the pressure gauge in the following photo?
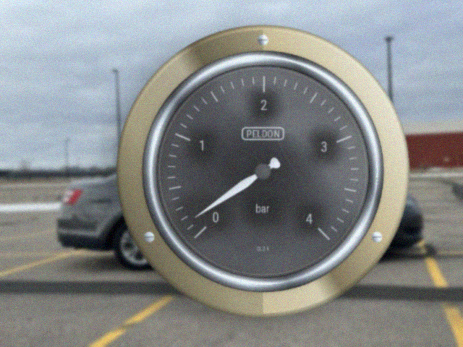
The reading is 0.15 bar
